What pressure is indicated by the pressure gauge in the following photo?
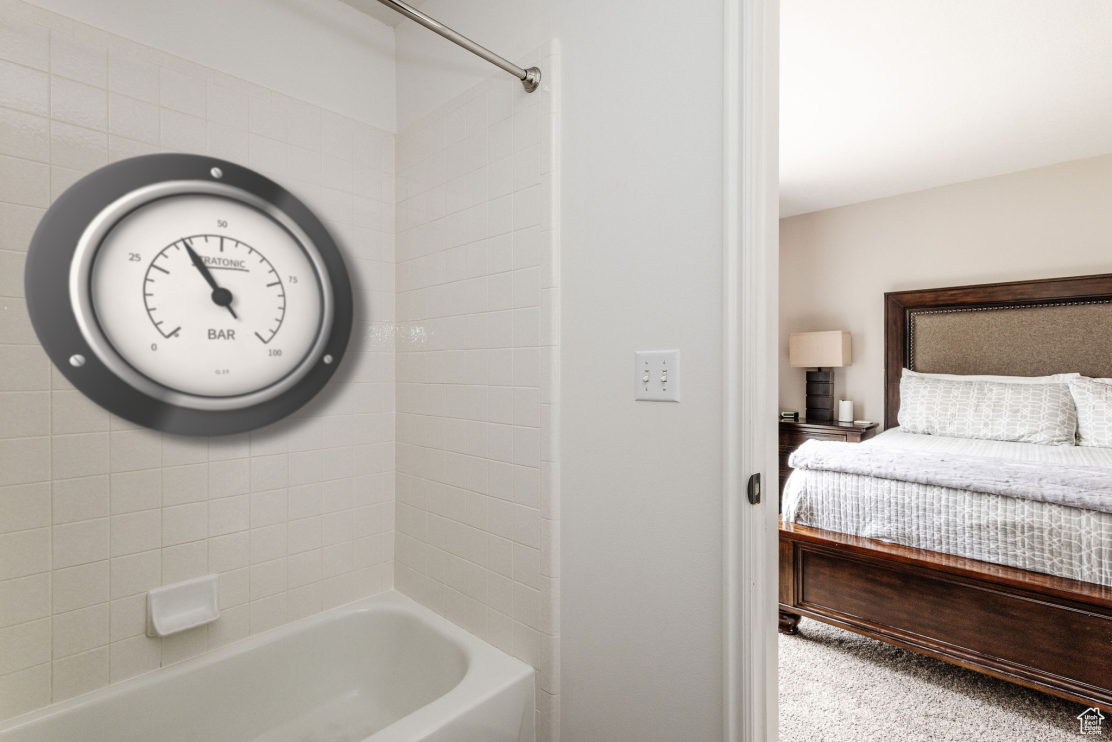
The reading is 37.5 bar
